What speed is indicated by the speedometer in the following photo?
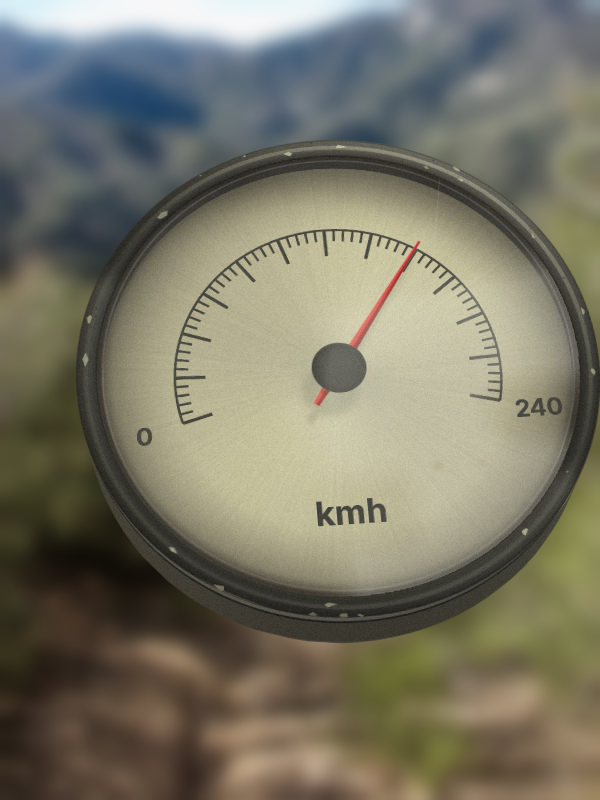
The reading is 160 km/h
